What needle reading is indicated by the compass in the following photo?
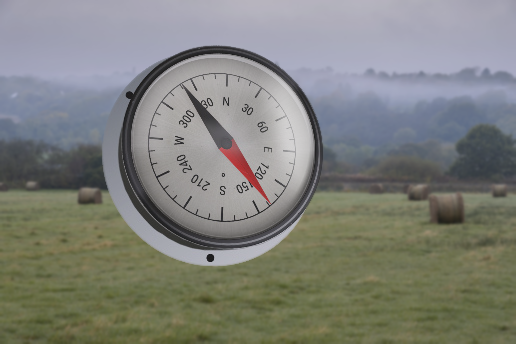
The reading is 140 °
